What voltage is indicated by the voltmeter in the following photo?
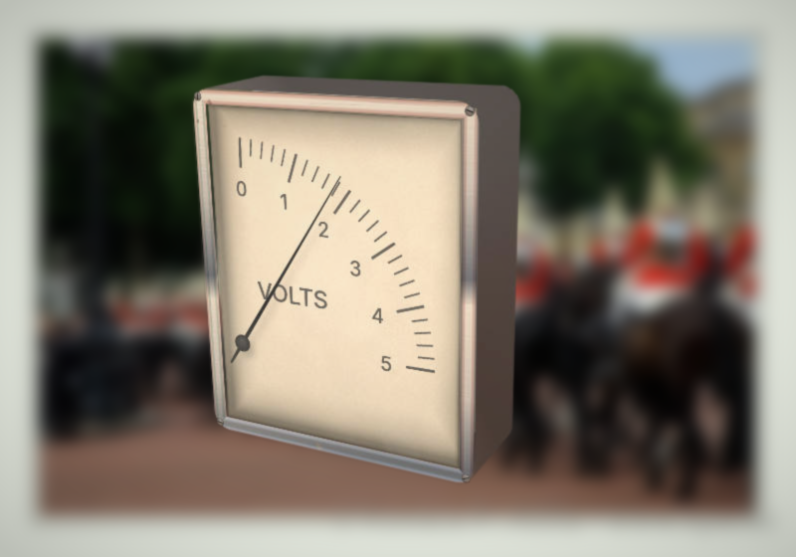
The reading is 1.8 V
